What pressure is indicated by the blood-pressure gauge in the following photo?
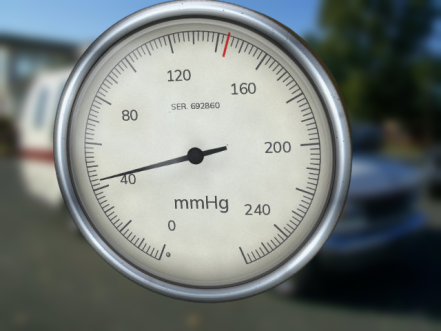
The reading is 44 mmHg
